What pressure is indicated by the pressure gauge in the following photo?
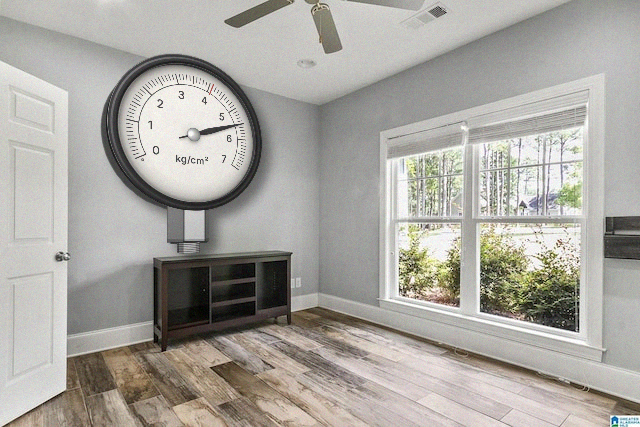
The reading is 5.5 kg/cm²
